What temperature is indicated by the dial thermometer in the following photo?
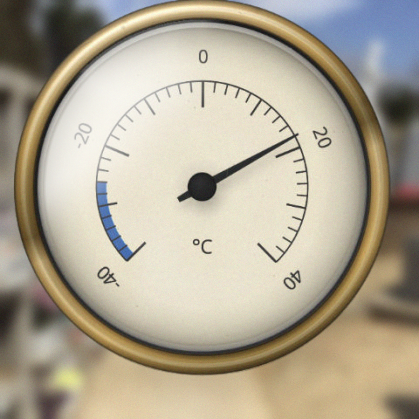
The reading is 18 °C
